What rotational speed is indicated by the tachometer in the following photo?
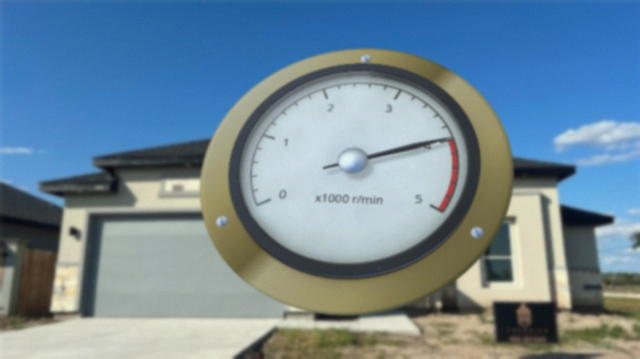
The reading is 4000 rpm
